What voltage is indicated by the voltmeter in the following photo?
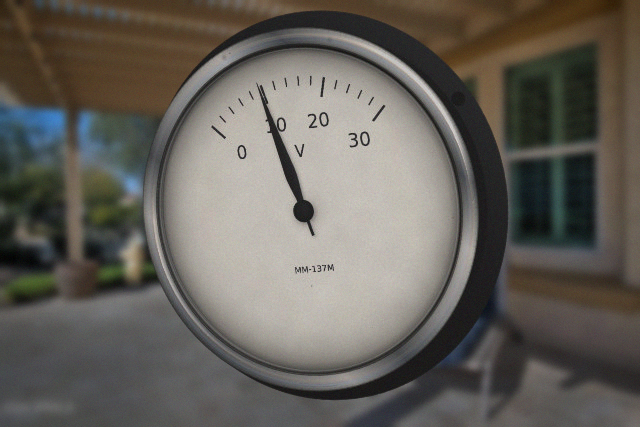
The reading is 10 V
